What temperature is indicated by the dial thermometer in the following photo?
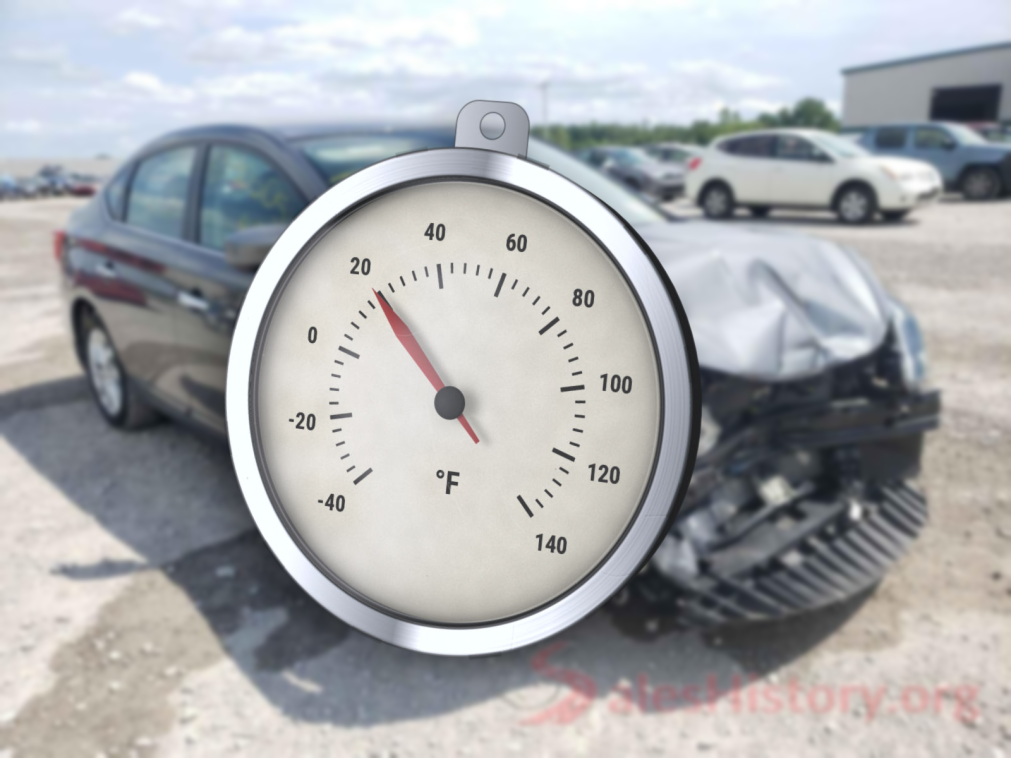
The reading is 20 °F
